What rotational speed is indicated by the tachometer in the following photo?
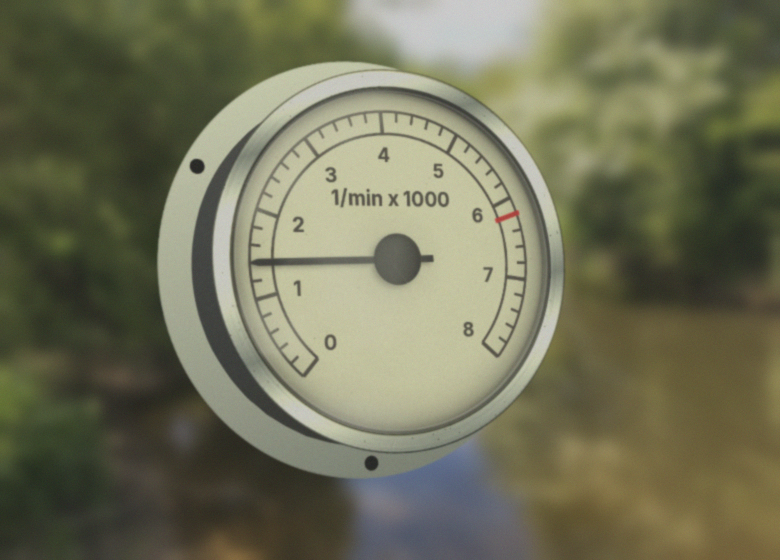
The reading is 1400 rpm
